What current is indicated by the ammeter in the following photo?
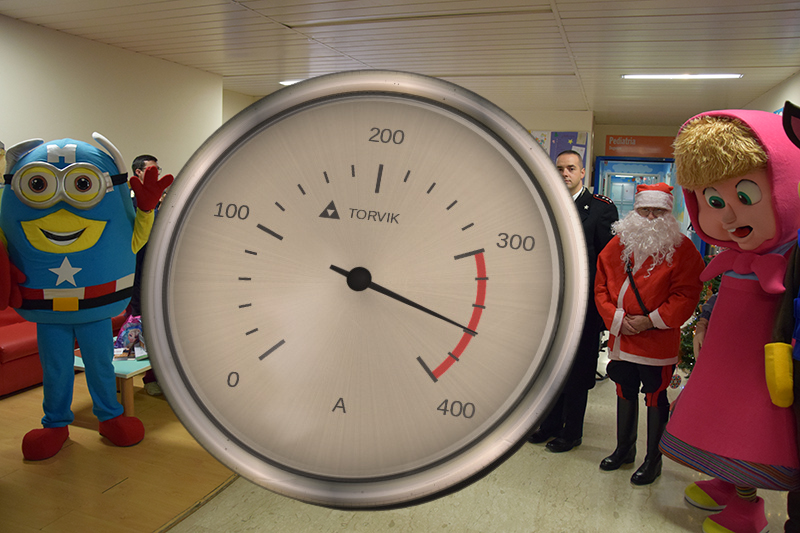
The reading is 360 A
